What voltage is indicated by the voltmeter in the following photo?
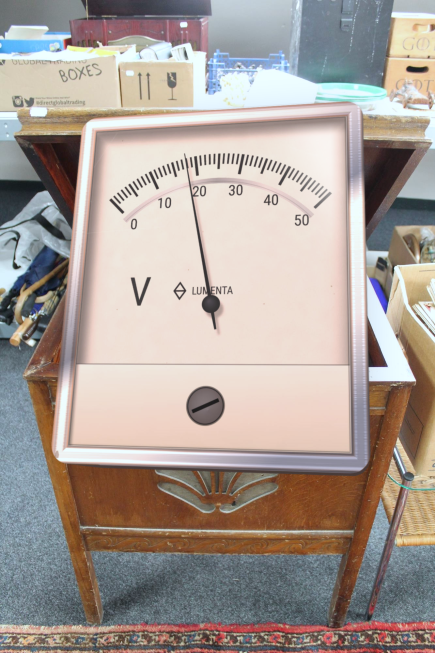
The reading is 18 V
